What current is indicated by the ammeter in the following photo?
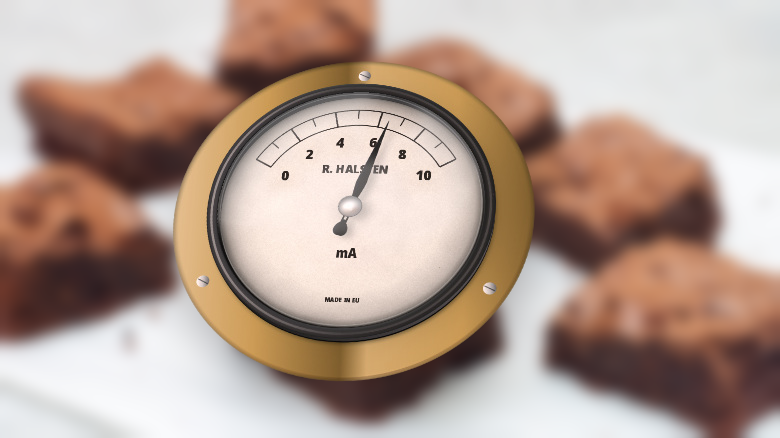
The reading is 6.5 mA
